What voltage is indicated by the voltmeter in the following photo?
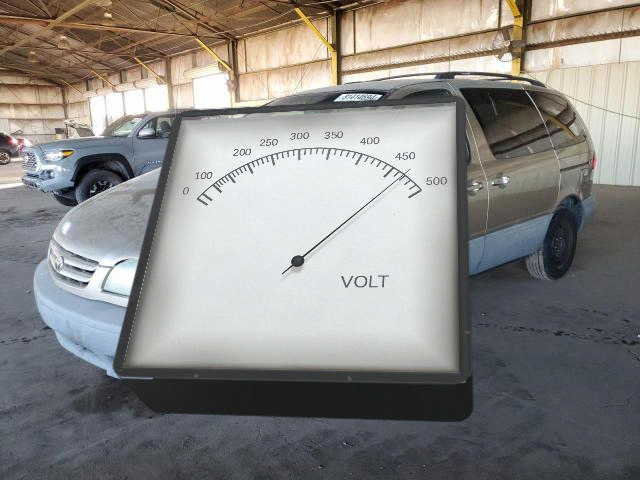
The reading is 470 V
